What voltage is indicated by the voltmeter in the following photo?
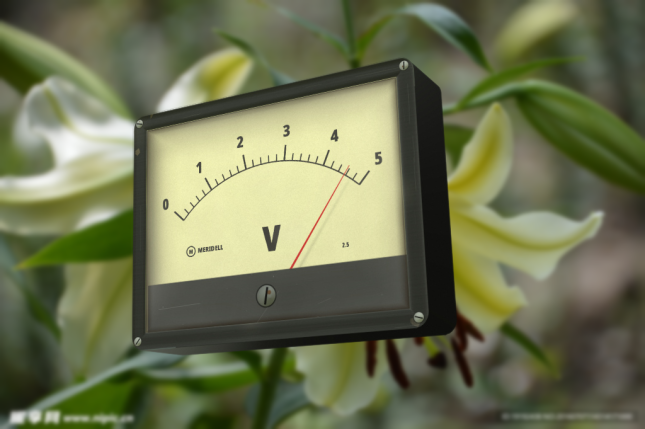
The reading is 4.6 V
